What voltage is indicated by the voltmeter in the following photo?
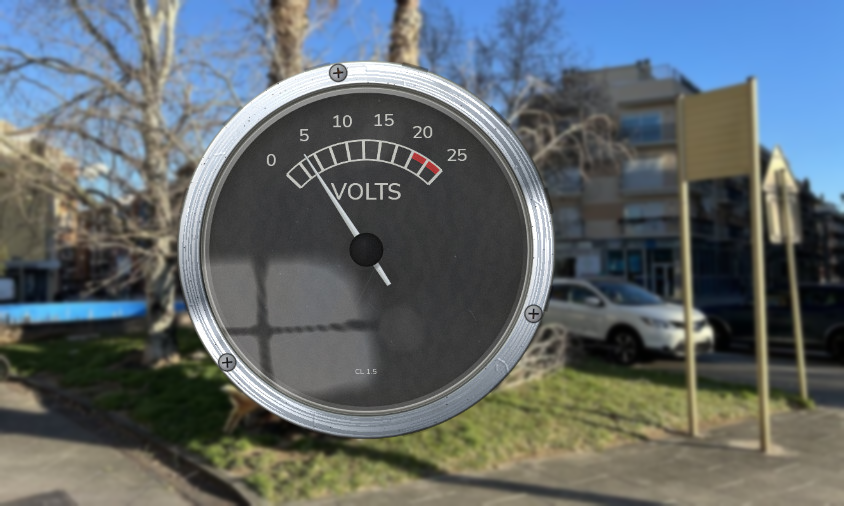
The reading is 3.75 V
